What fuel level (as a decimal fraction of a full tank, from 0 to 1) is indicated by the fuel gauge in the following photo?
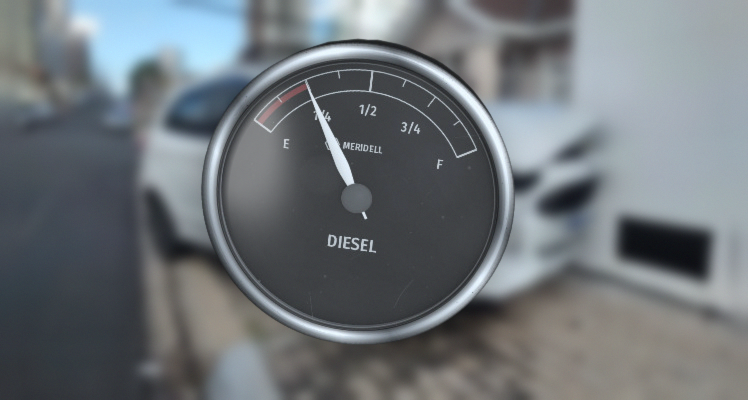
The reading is 0.25
